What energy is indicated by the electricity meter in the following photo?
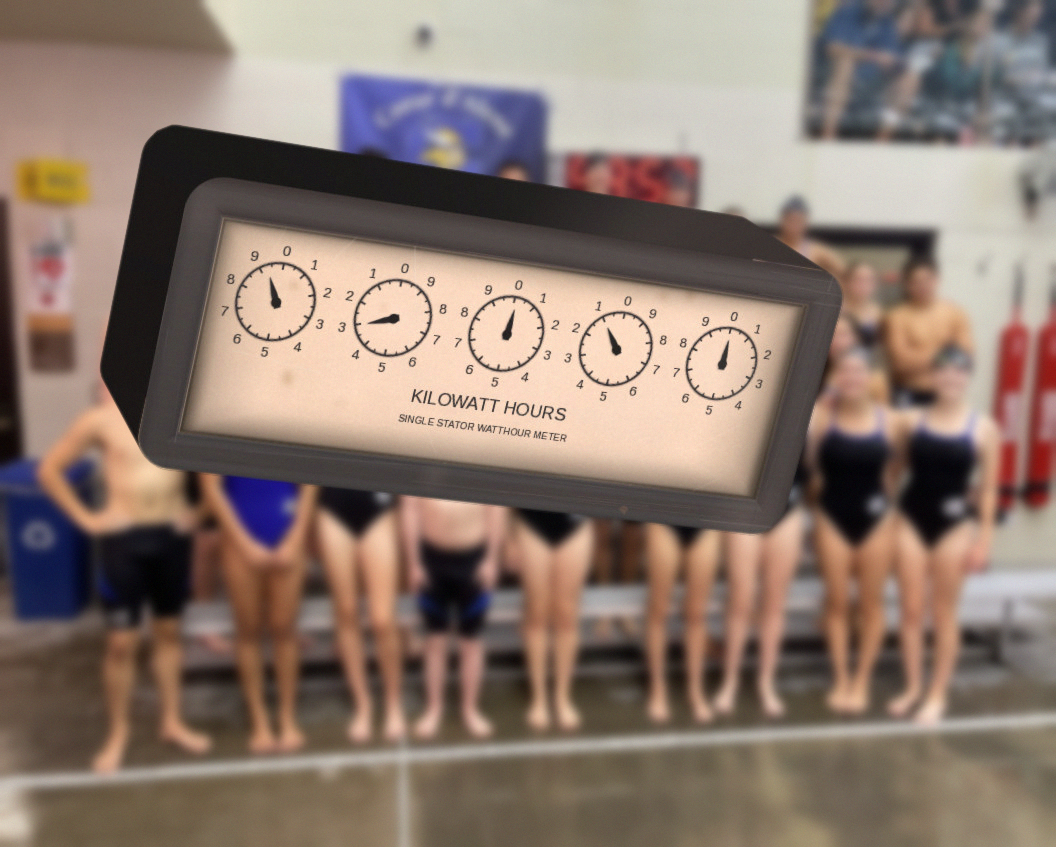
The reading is 93010 kWh
